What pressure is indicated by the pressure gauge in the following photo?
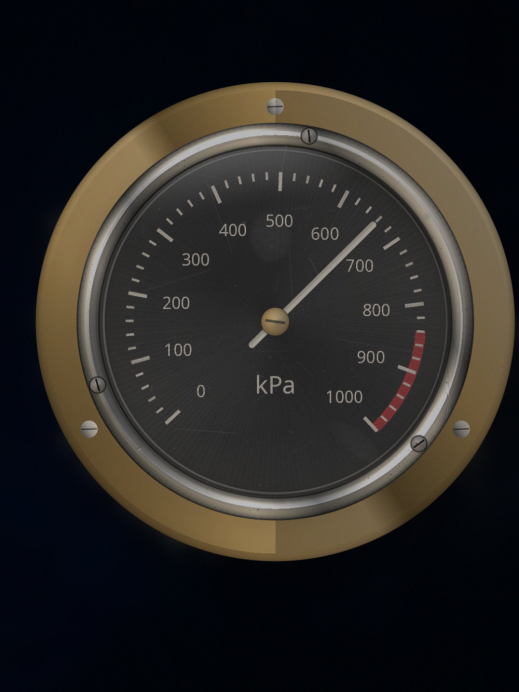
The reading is 660 kPa
